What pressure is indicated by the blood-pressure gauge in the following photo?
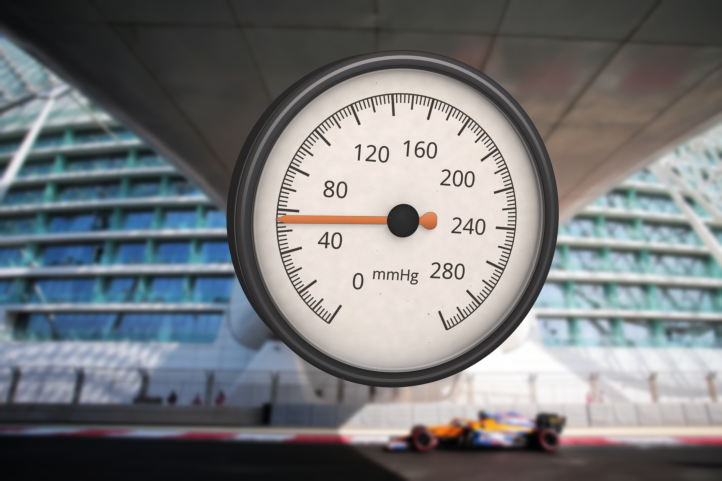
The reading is 56 mmHg
